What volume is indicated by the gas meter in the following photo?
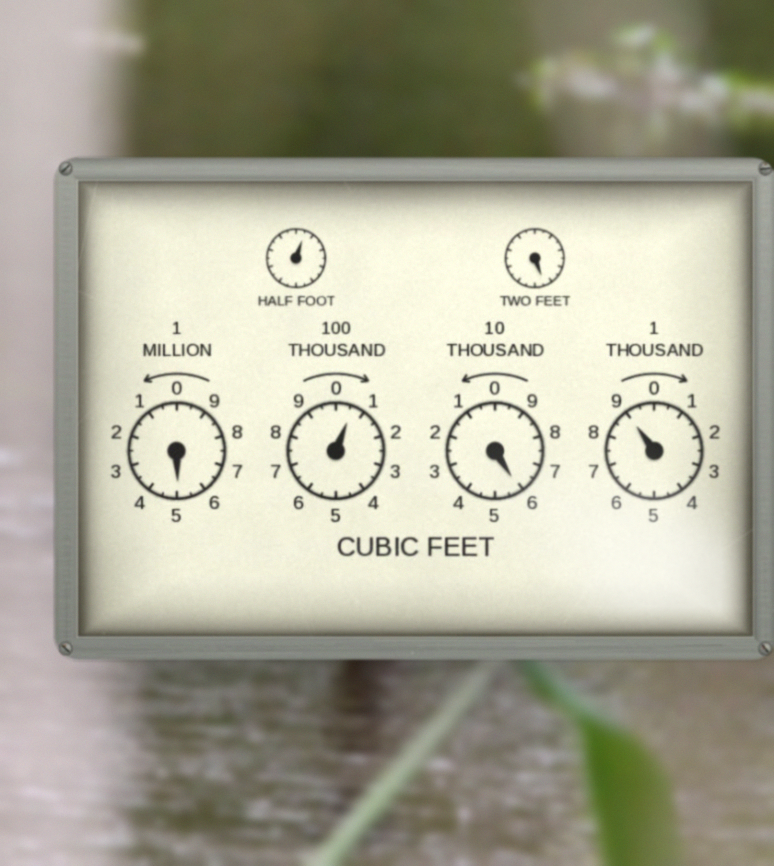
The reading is 505900 ft³
